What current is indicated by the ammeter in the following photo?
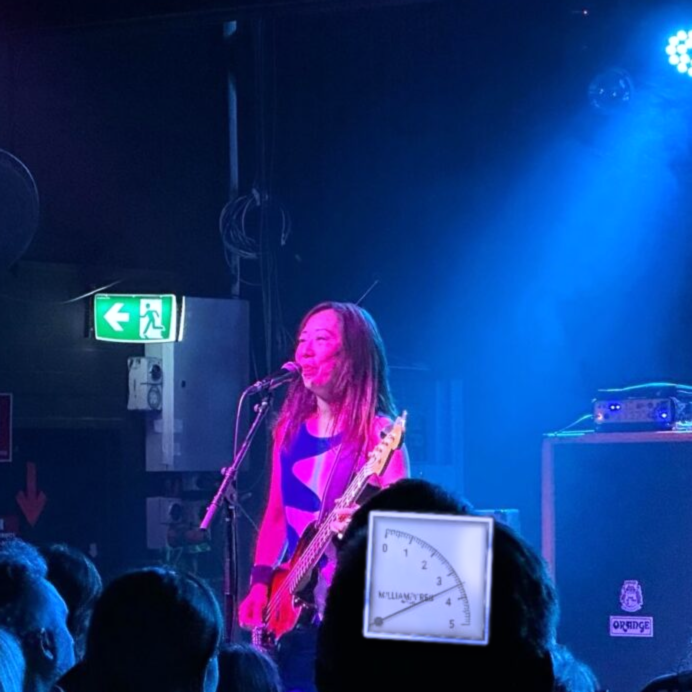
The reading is 3.5 mA
